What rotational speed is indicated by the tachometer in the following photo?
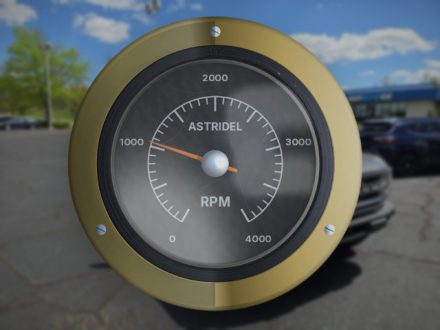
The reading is 1050 rpm
